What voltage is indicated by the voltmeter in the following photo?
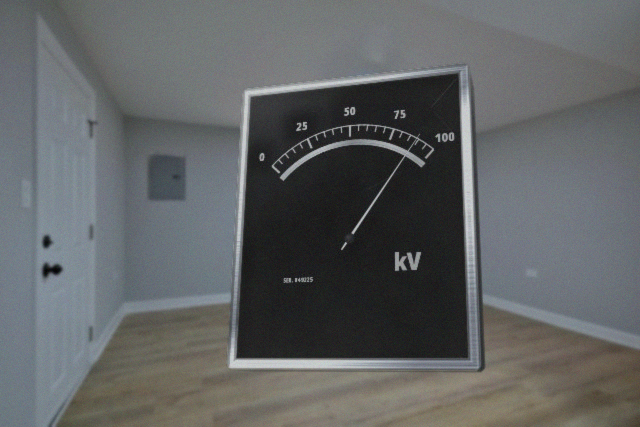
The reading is 90 kV
